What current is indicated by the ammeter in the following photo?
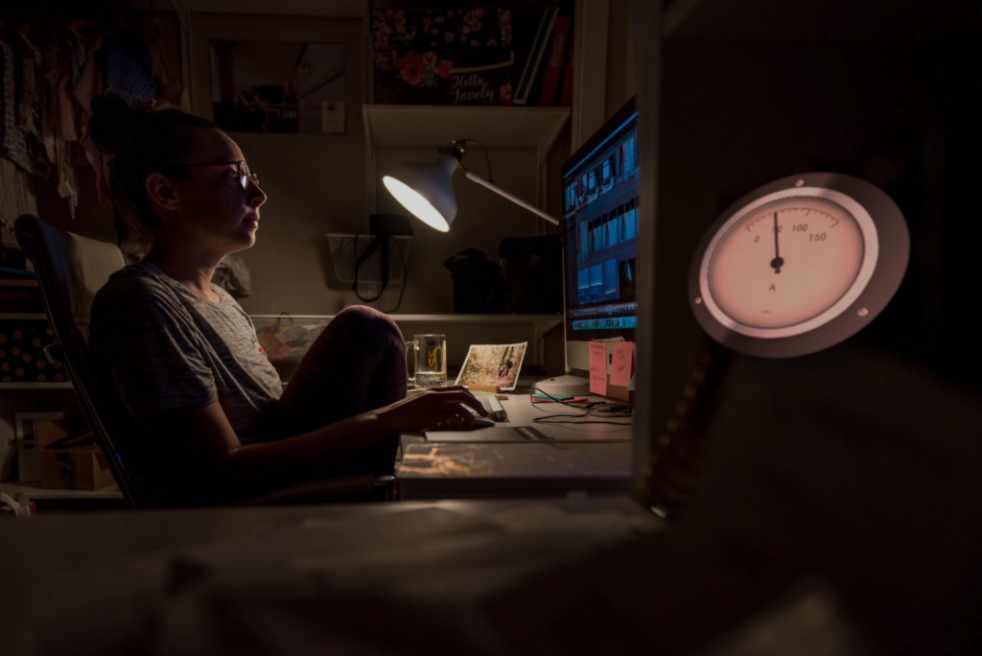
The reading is 50 A
